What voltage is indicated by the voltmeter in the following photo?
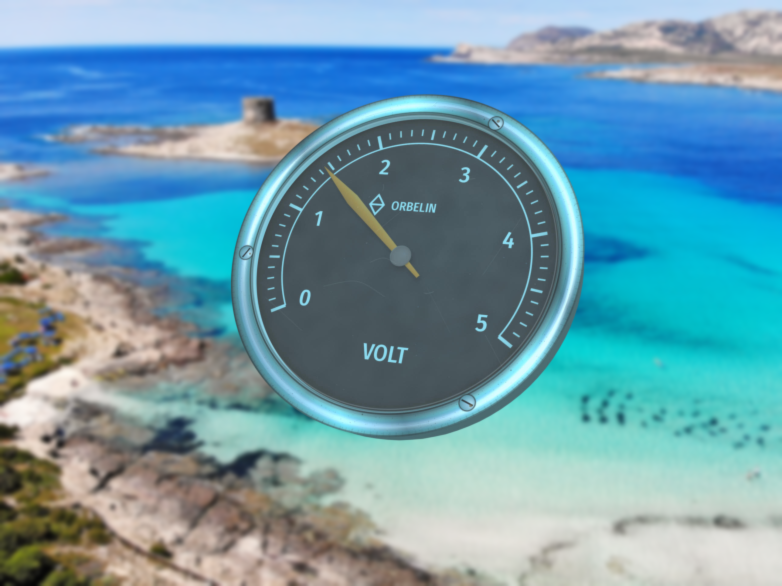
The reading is 1.45 V
